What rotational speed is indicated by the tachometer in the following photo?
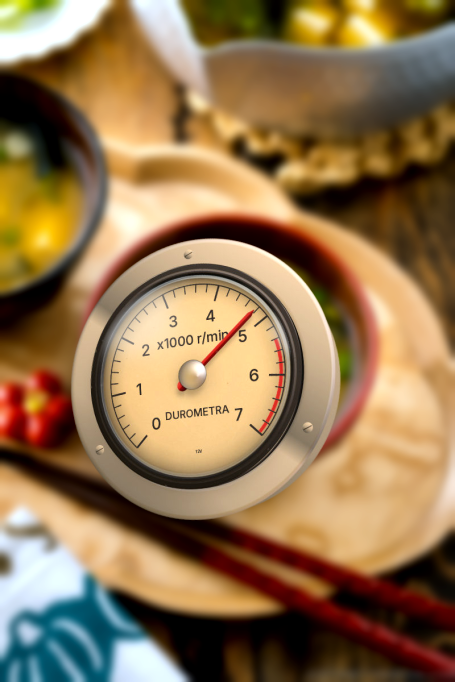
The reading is 4800 rpm
